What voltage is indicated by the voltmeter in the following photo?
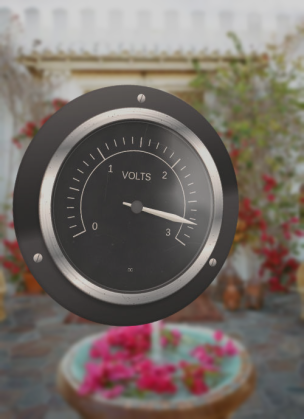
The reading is 2.75 V
